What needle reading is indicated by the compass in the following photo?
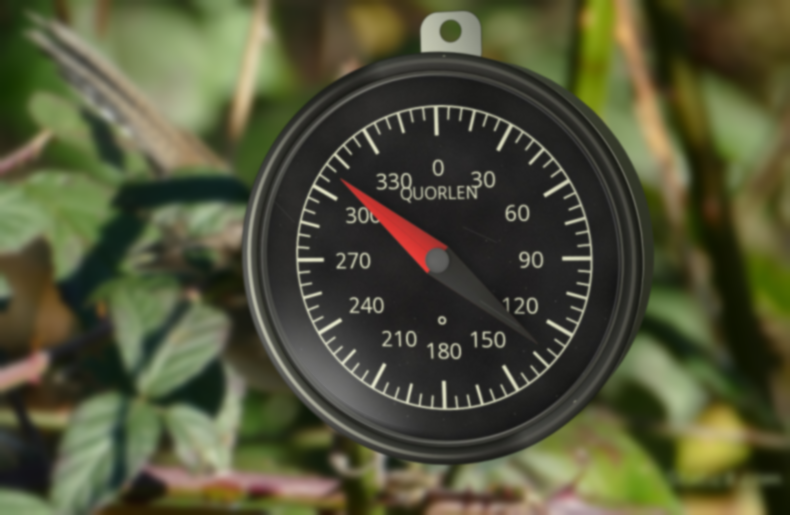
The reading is 310 °
